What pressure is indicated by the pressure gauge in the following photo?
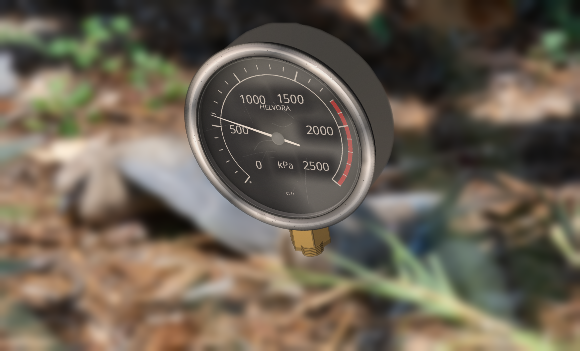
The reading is 600 kPa
